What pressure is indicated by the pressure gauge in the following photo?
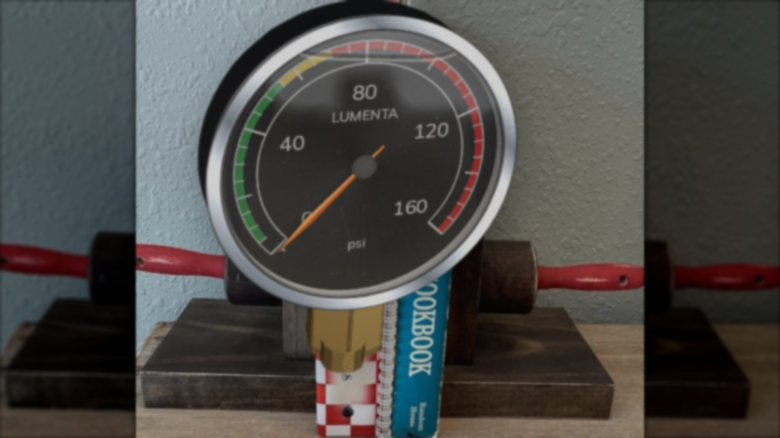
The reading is 0 psi
